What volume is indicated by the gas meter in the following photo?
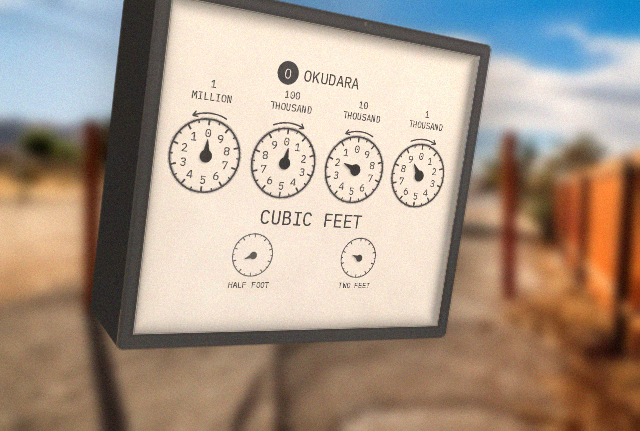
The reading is 1900 ft³
